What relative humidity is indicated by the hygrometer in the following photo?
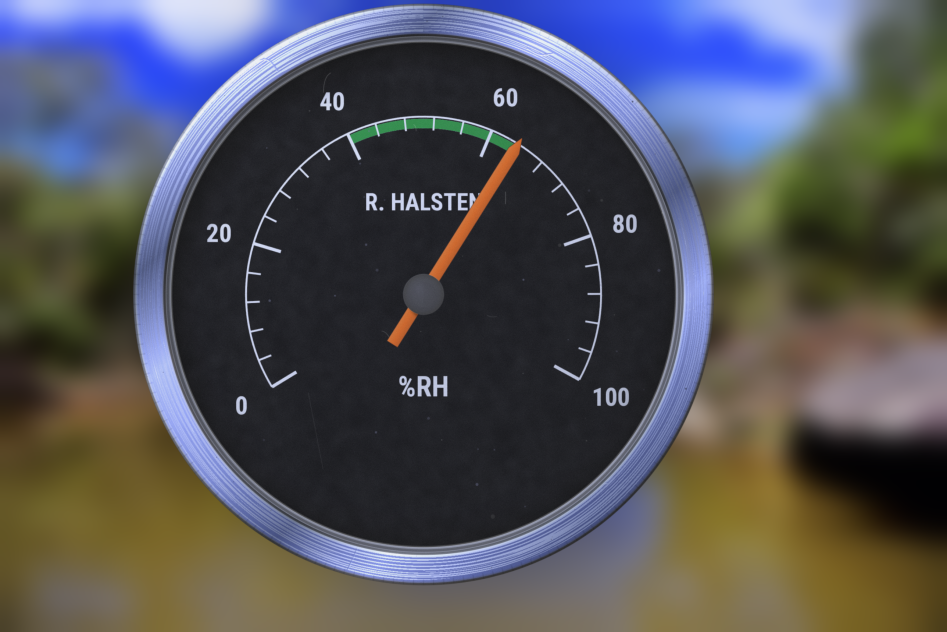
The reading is 64 %
